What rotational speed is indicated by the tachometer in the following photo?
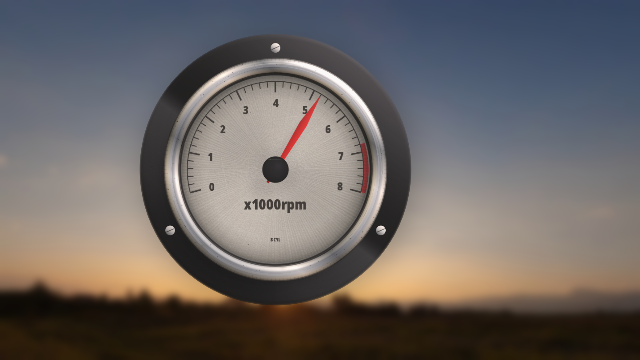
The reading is 5200 rpm
